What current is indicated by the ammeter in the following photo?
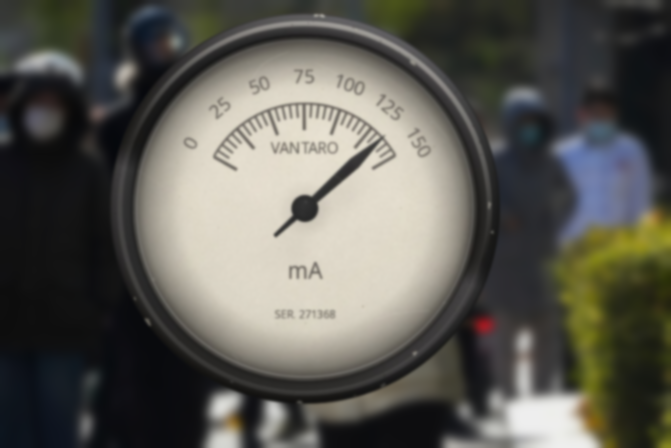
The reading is 135 mA
